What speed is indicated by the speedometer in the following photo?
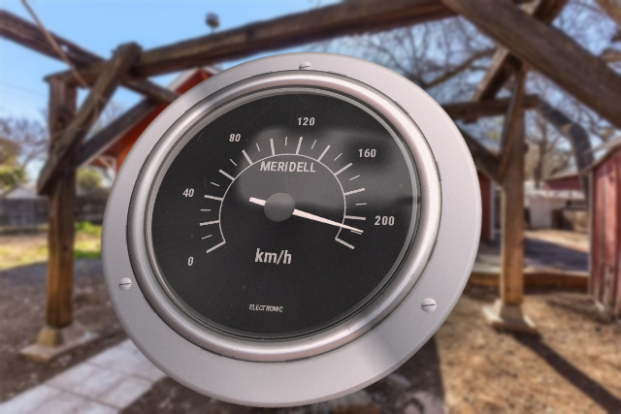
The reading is 210 km/h
